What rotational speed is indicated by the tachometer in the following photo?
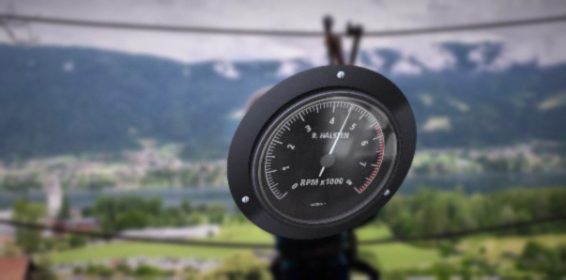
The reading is 4500 rpm
